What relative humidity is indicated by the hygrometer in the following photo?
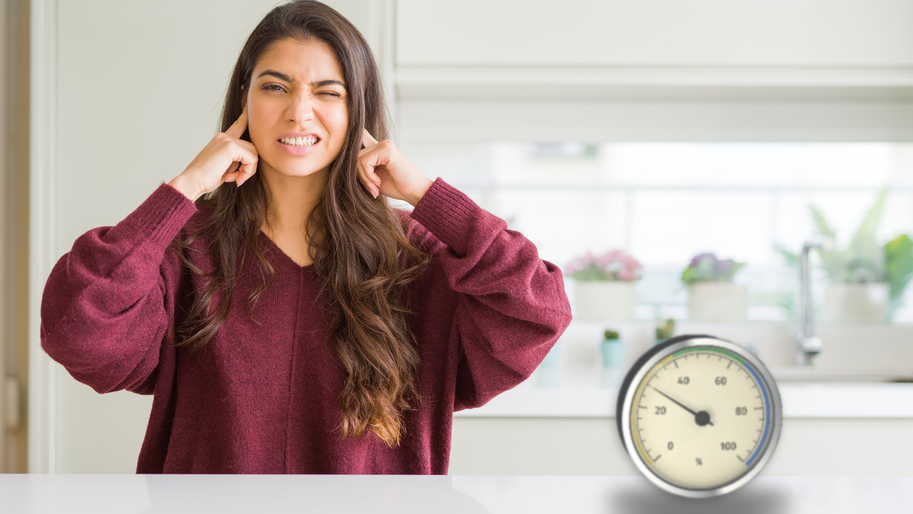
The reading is 28 %
